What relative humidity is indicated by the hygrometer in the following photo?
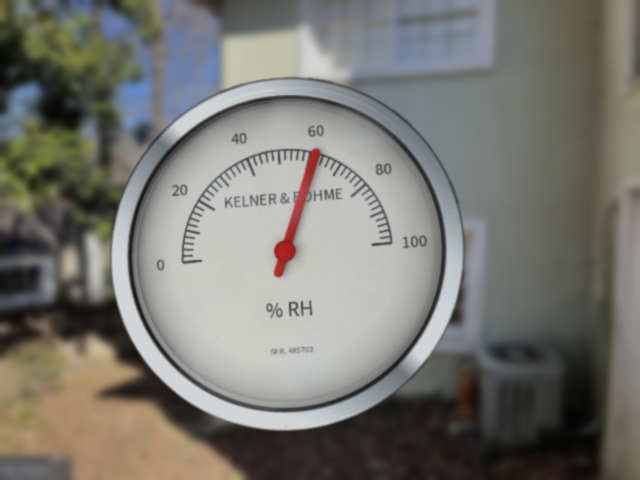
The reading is 62 %
